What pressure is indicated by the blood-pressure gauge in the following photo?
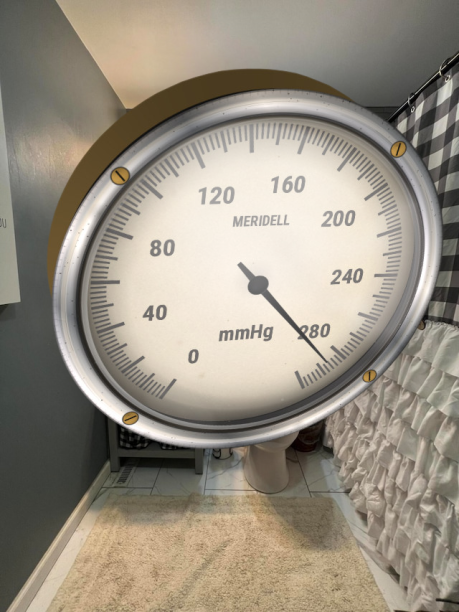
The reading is 286 mmHg
